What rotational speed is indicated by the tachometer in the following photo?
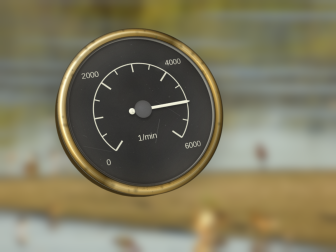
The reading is 5000 rpm
